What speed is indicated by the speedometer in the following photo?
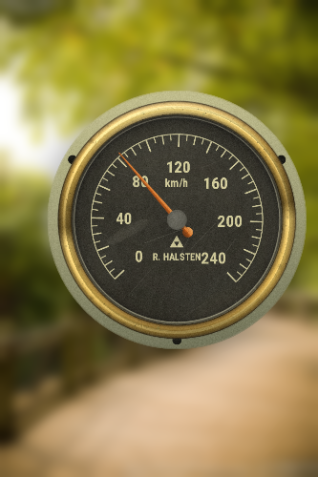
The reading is 82.5 km/h
